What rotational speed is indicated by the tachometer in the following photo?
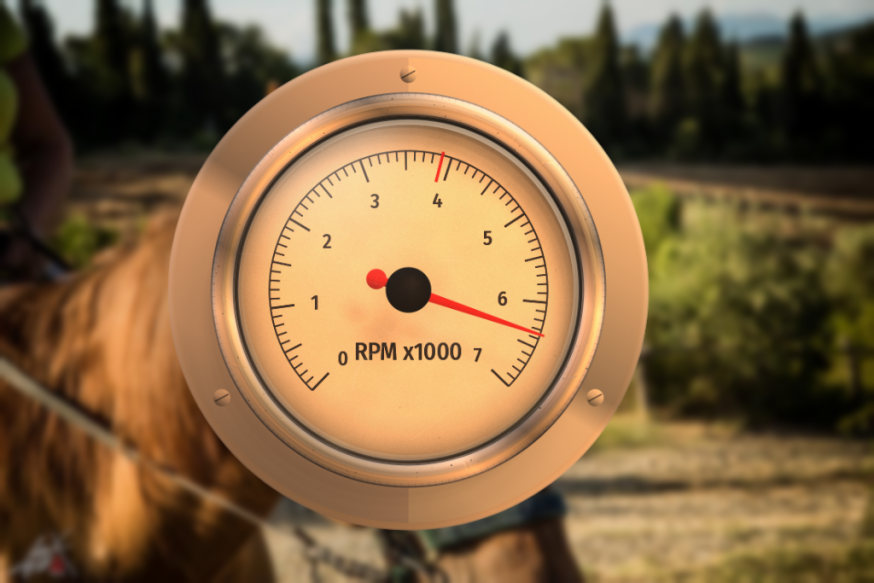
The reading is 6350 rpm
